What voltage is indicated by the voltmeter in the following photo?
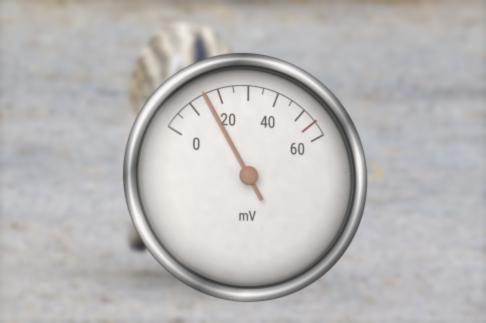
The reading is 15 mV
